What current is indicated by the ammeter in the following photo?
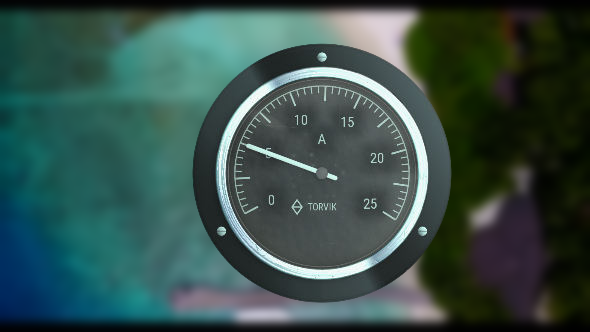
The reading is 5 A
